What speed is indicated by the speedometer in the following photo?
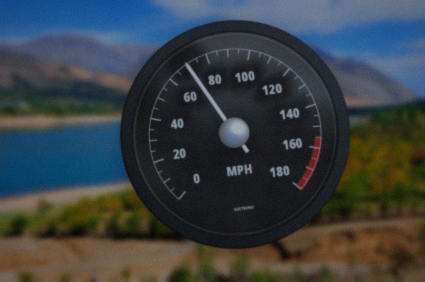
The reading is 70 mph
